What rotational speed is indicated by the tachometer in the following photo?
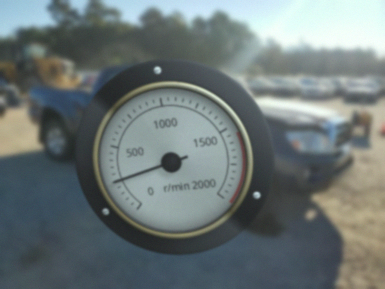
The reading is 250 rpm
